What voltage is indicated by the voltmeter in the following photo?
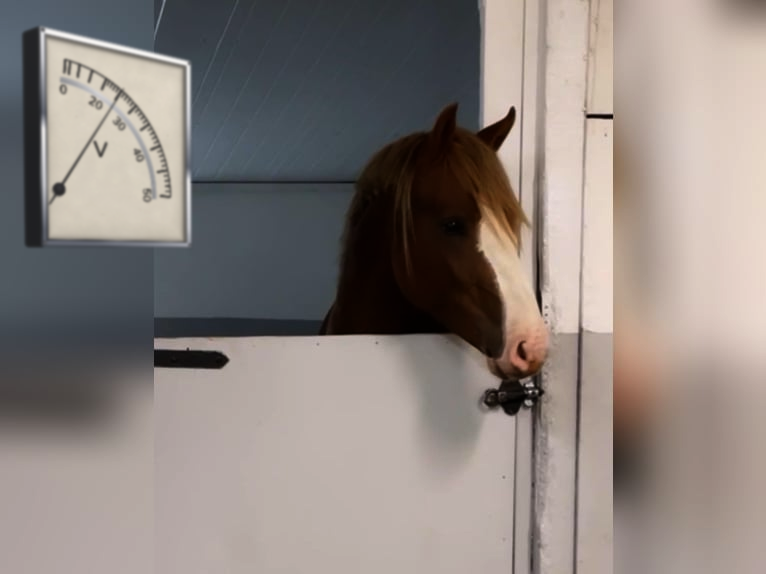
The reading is 25 V
